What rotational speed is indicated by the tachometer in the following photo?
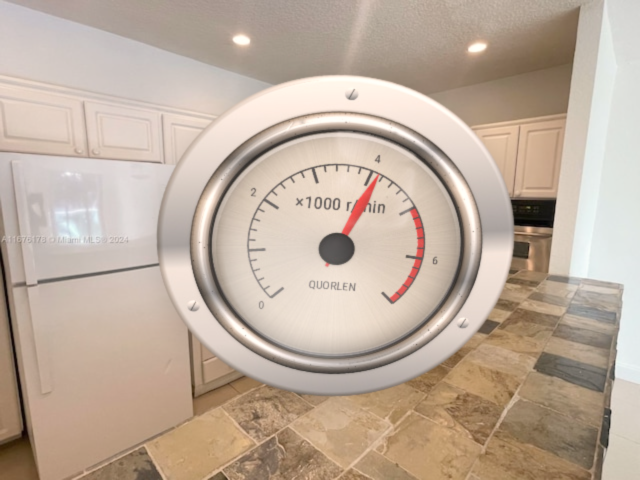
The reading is 4100 rpm
